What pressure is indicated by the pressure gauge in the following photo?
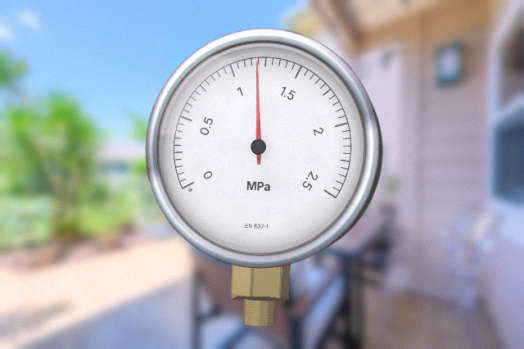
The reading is 1.2 MPa
